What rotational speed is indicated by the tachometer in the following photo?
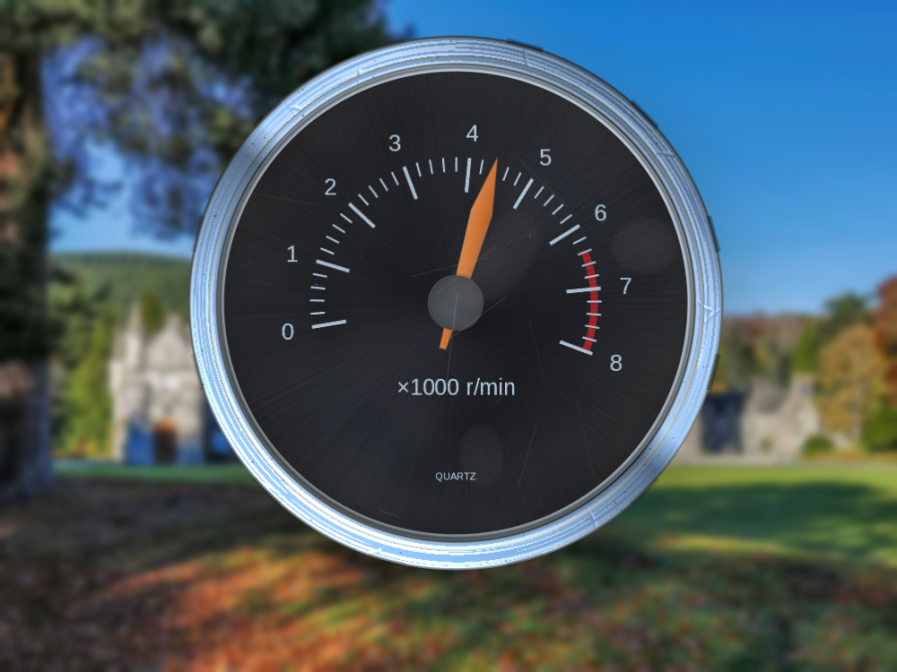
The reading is 4400 rpm
